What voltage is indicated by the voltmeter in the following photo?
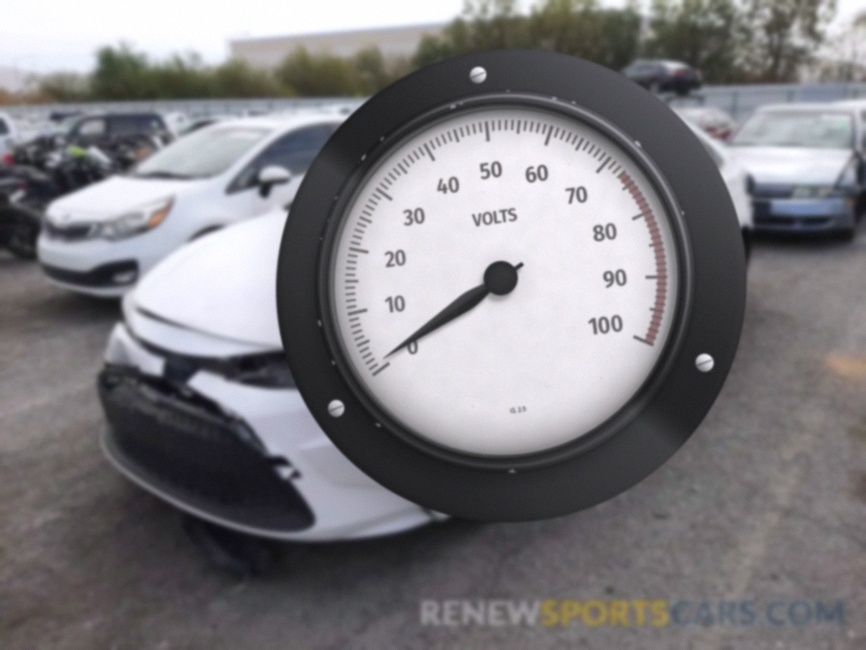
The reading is 1 V
